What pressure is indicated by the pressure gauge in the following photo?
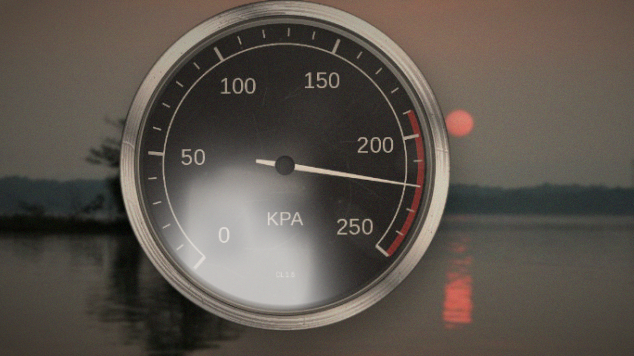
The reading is 220 kPa
